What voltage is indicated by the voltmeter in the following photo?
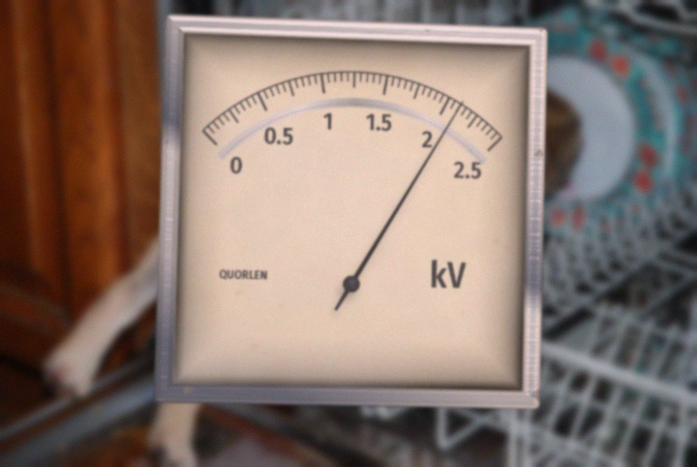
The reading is 2.1 kV
